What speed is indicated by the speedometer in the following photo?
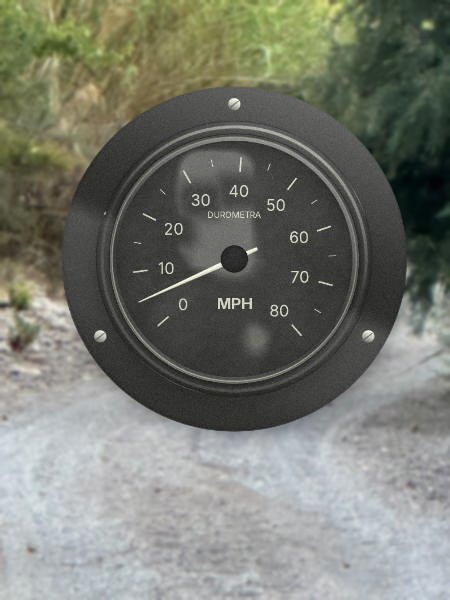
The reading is 5 mph
